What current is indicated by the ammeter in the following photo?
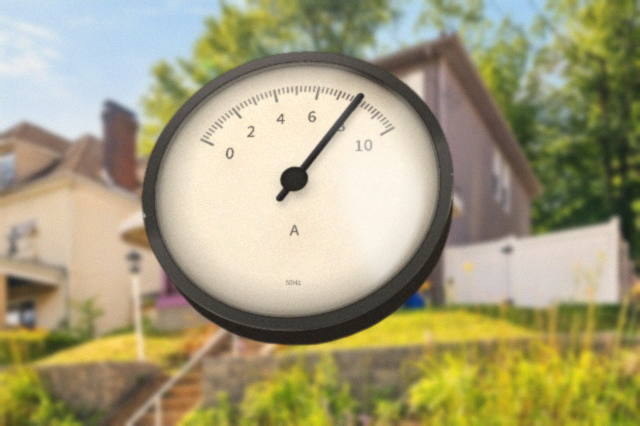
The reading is 8 A
